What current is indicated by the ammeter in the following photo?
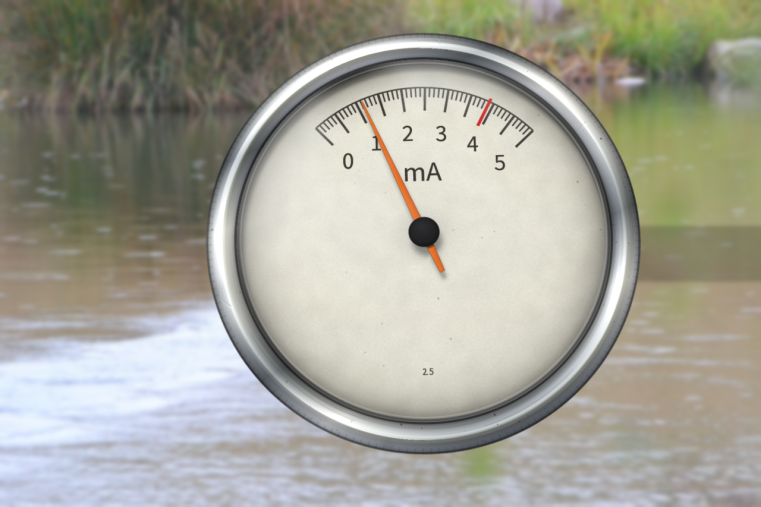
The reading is 1.1 mA
